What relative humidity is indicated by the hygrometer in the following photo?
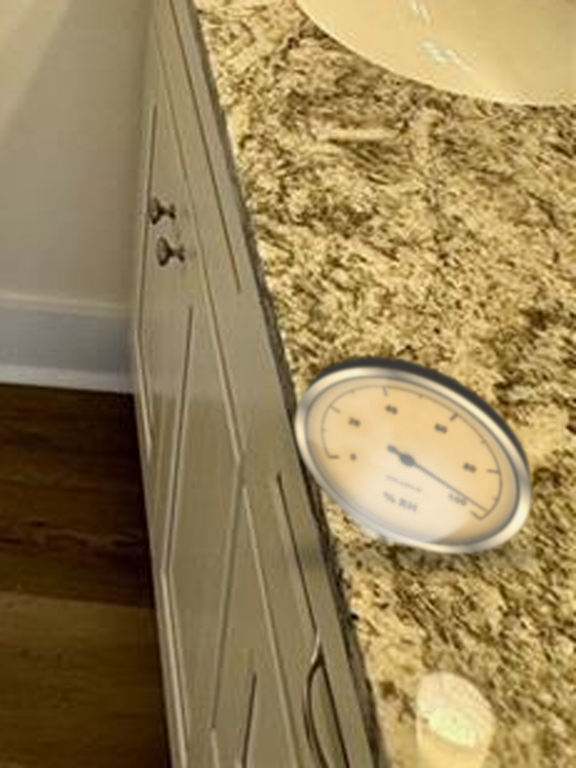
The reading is 95 %
